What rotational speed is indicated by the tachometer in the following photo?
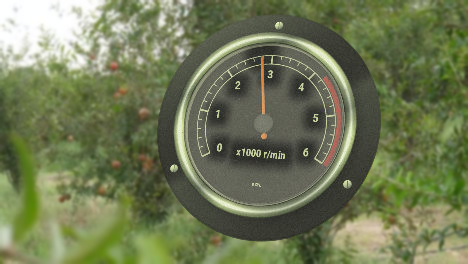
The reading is 2800 rpm
